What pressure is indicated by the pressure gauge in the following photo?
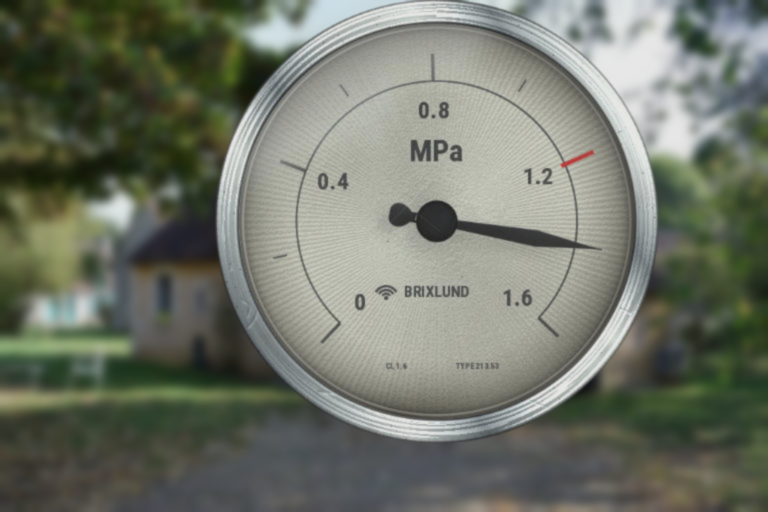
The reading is 1.4 MPa
